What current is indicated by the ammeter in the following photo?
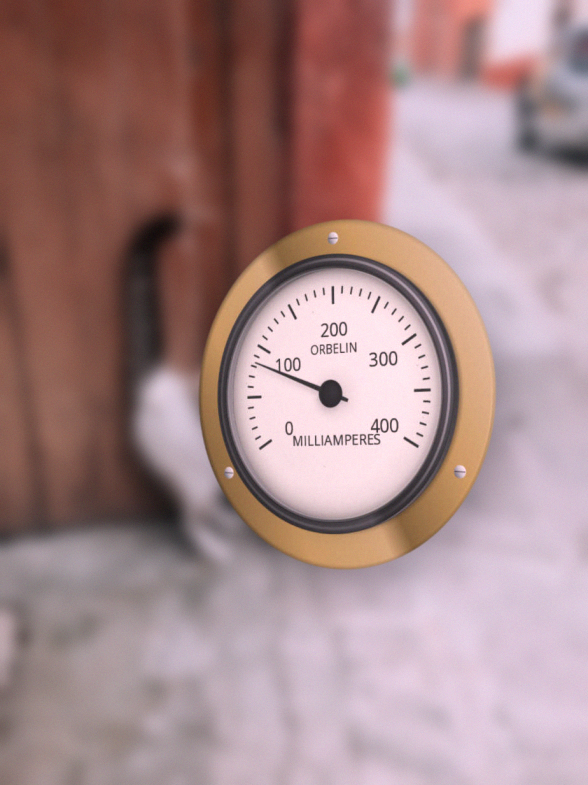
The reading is 85 mA
